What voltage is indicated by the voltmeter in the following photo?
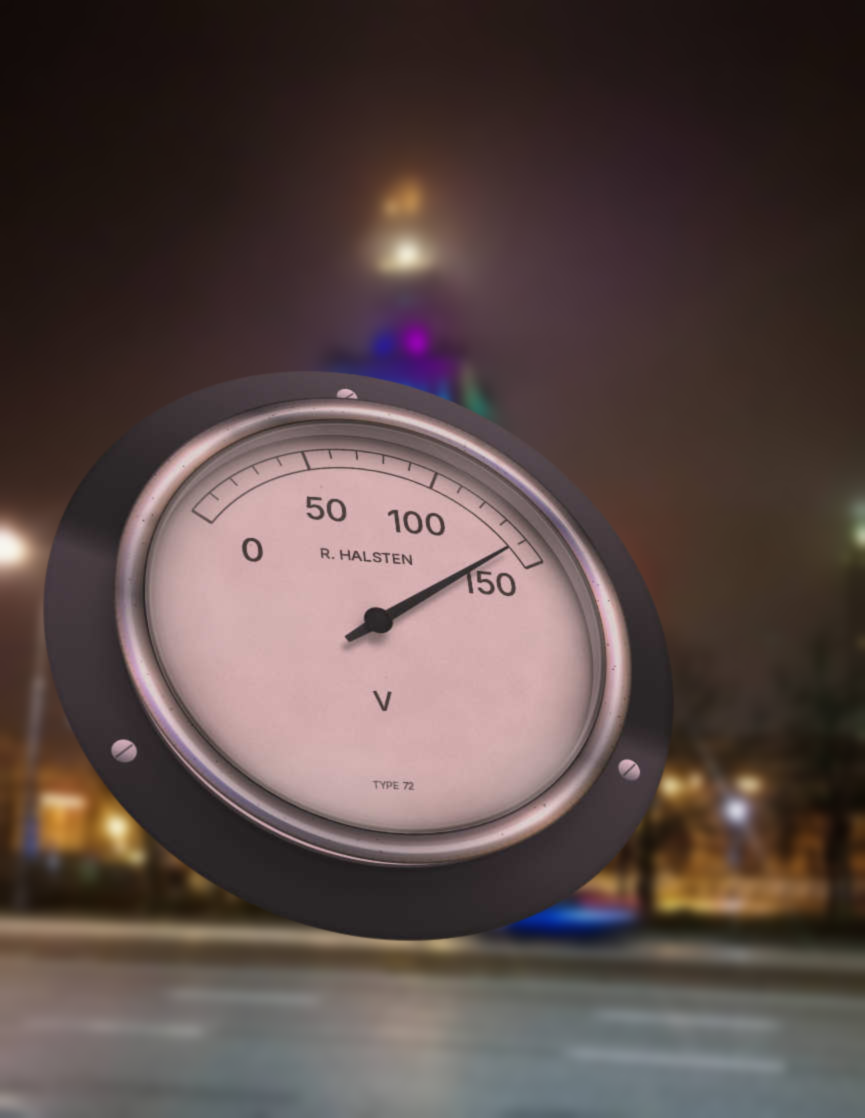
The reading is 140 V
